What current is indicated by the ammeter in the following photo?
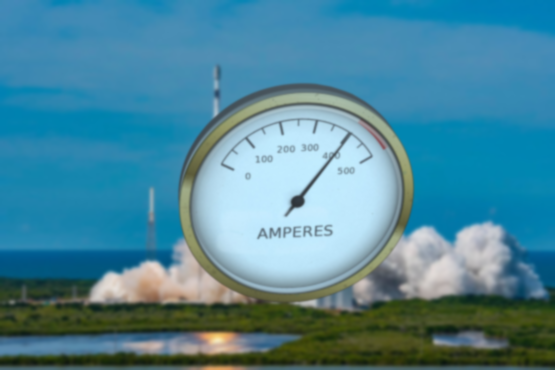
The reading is 400 A
